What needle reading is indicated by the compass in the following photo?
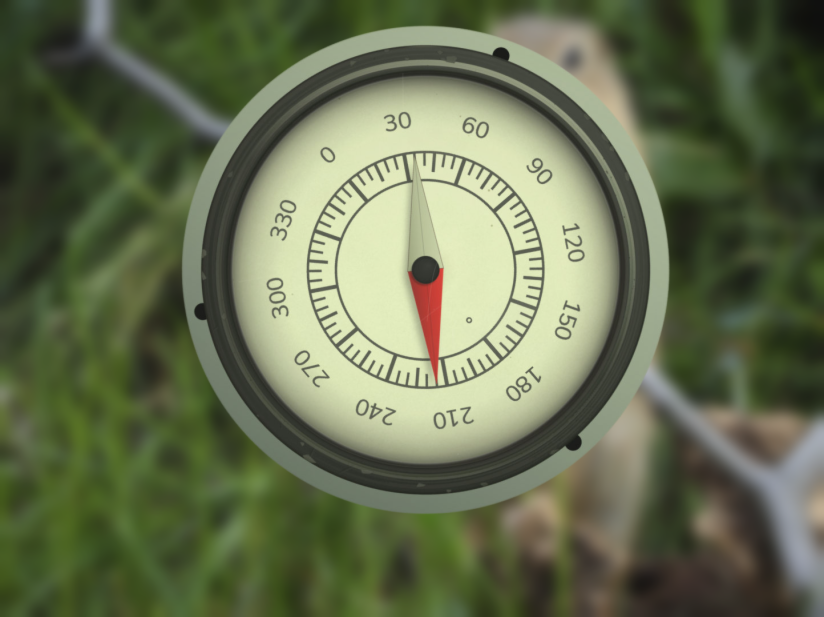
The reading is 215 °
